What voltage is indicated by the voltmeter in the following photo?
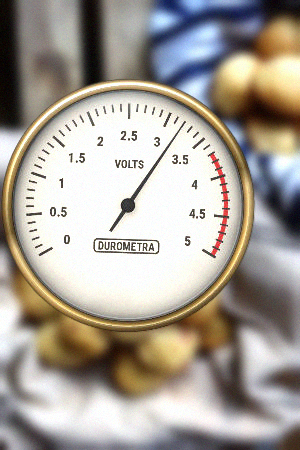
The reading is 3.2 V
